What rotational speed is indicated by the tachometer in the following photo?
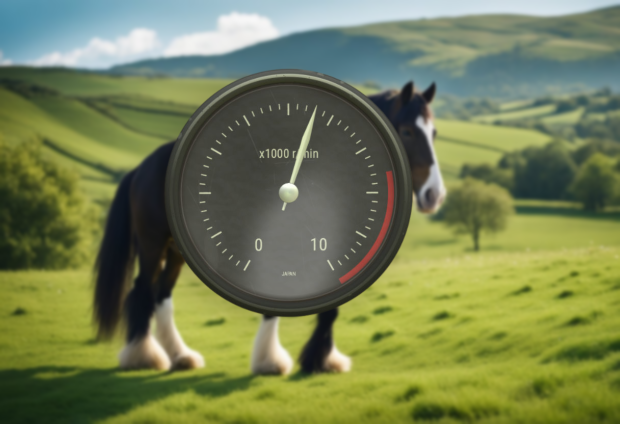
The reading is 5600 rpm
